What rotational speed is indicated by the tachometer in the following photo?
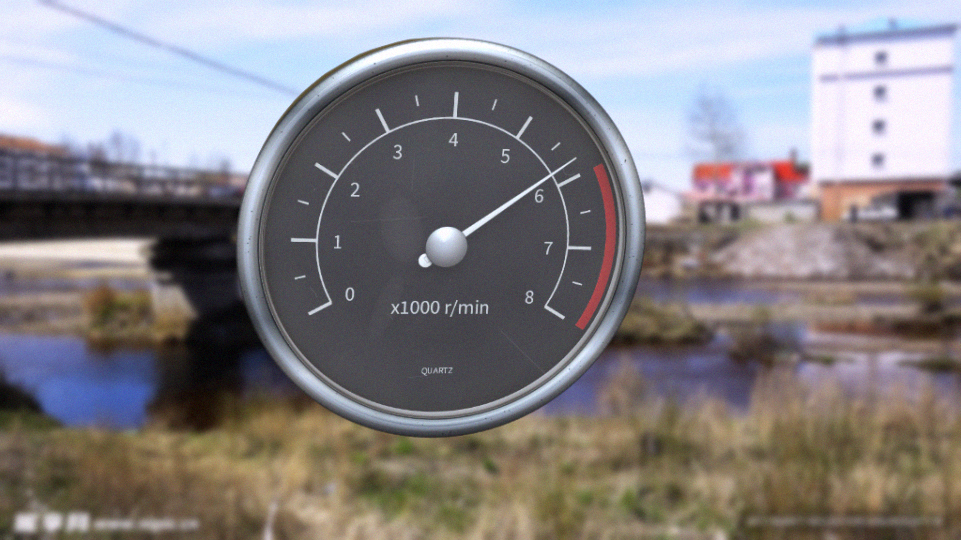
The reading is 5750 rpm
